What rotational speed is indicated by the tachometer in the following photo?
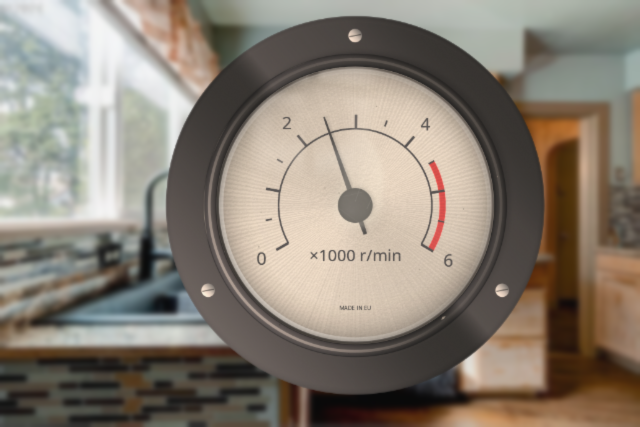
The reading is 2500 rpm
